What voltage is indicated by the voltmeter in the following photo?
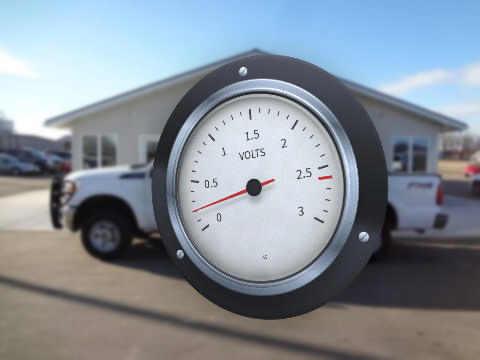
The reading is 0.2 V
